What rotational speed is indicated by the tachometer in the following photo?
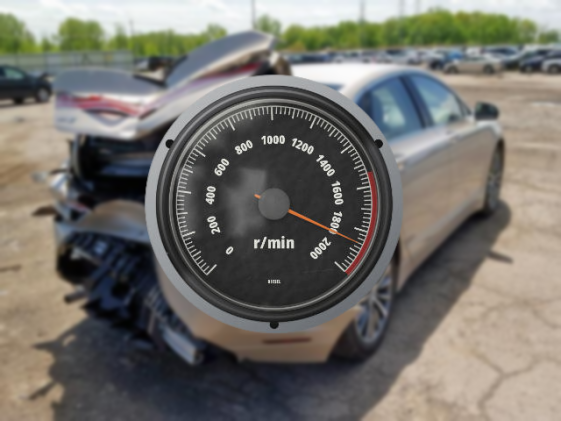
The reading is 1860 rpm
